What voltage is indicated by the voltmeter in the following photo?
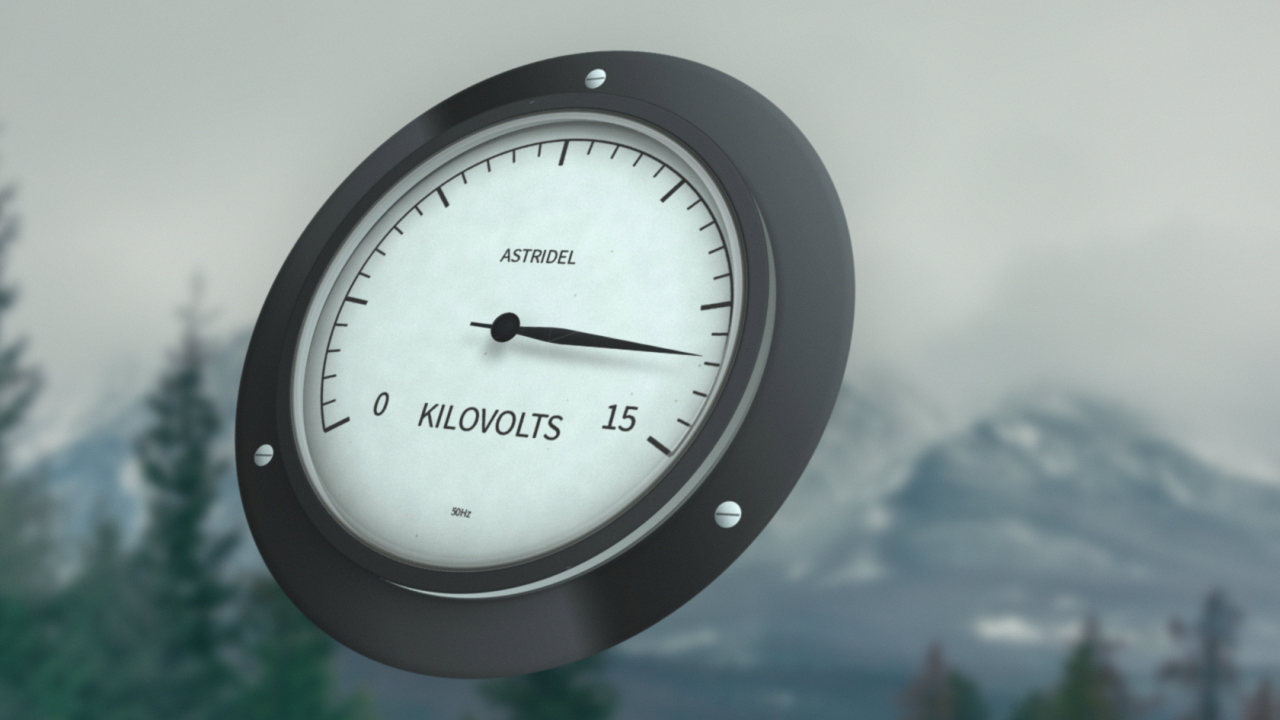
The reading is 13.5 kV
